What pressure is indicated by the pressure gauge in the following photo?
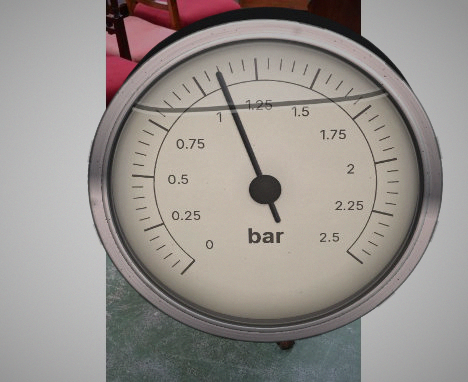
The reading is 1.1 bar
